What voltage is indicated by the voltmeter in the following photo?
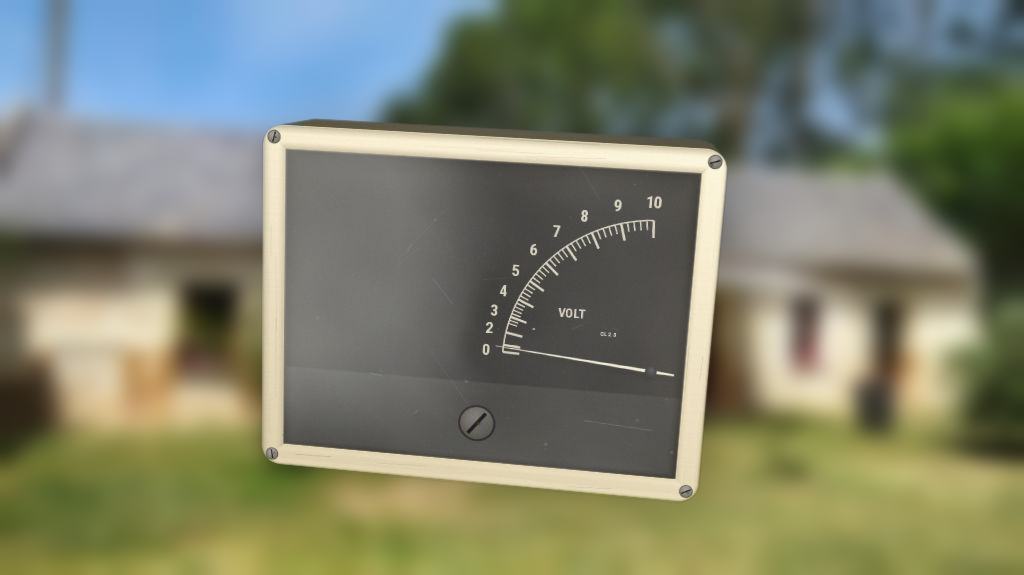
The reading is 1 V
